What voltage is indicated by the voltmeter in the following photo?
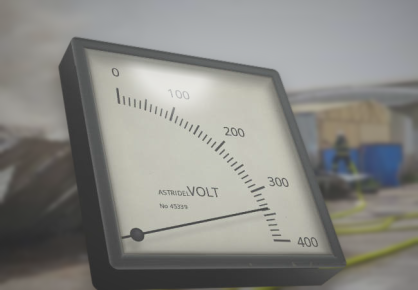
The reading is 340 V
